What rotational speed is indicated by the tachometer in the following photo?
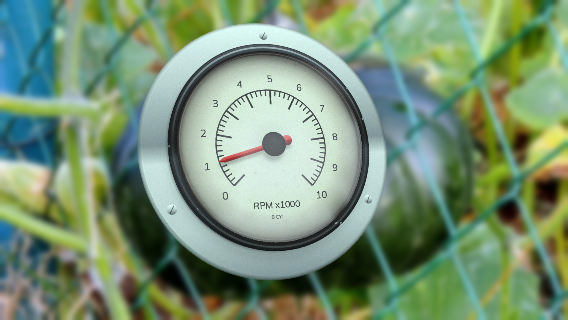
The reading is 1000 rpm
